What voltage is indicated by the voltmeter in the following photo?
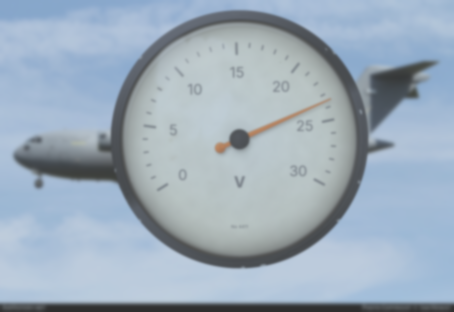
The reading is 23.5 V
